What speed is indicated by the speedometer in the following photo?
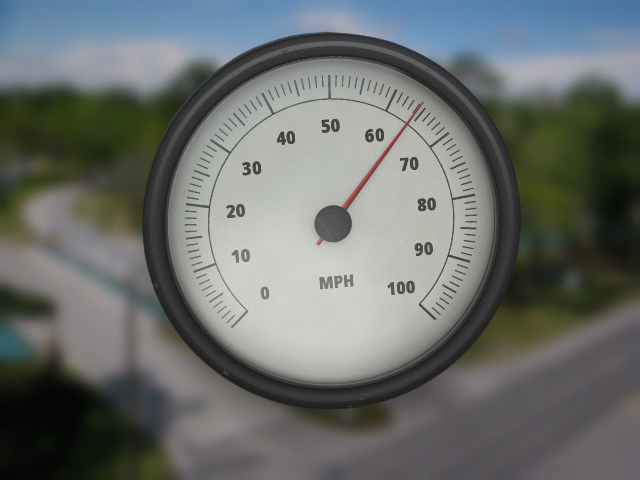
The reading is 64 mph
